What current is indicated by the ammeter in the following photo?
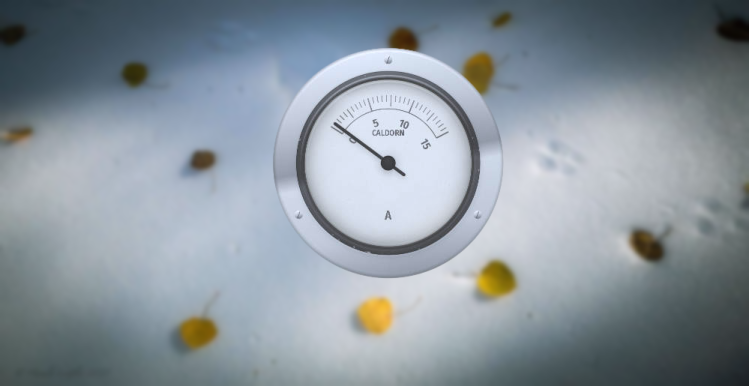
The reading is 0.5 A
